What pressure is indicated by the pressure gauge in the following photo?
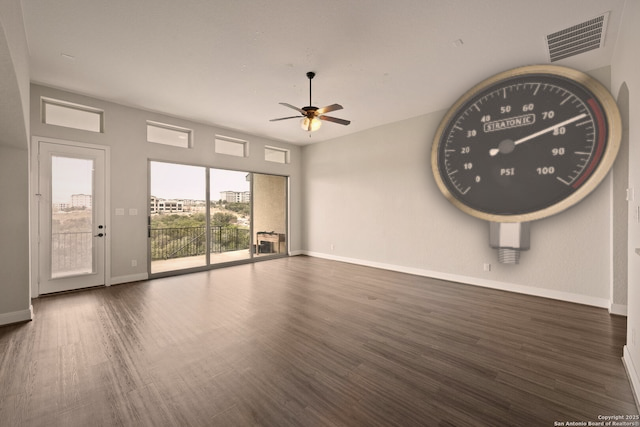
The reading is 78 psi
